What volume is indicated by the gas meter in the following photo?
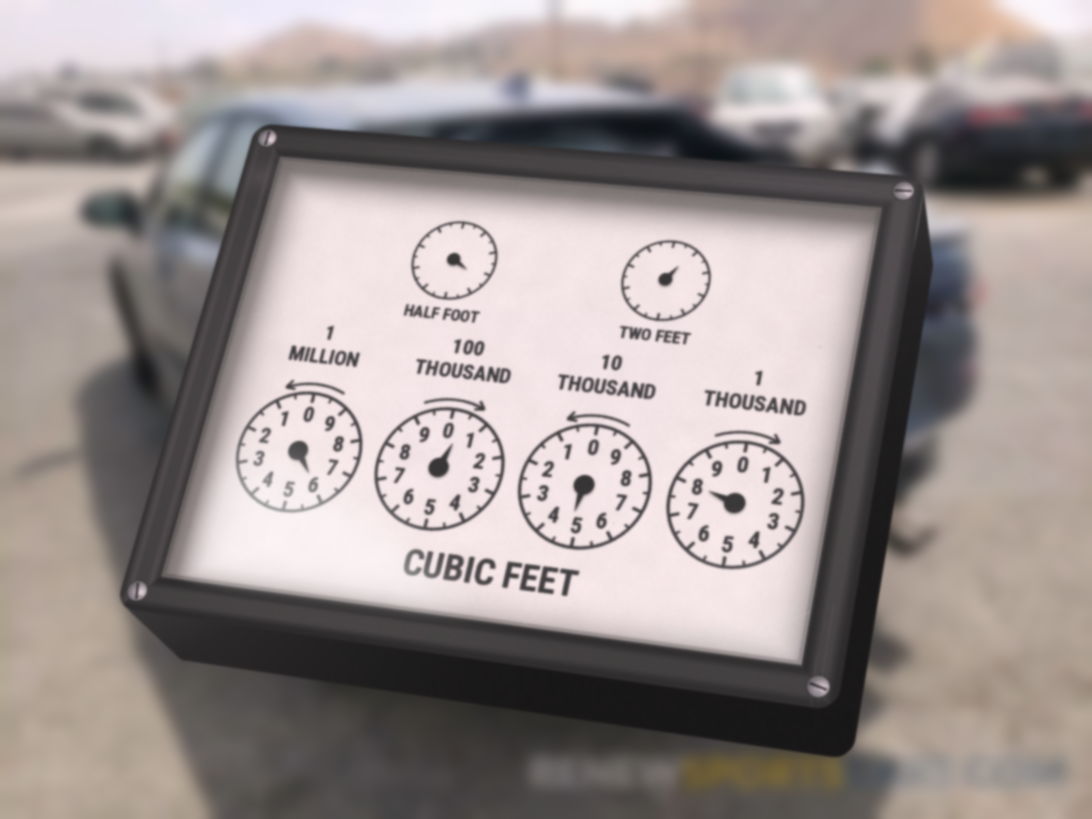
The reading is 604800 ft³
